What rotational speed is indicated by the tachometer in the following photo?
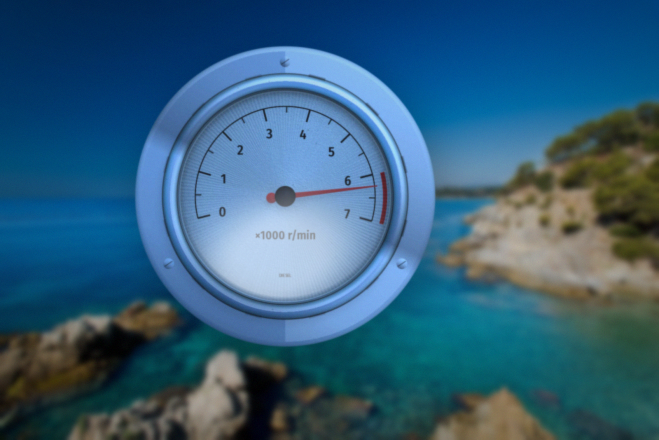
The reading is 6250 rpm
